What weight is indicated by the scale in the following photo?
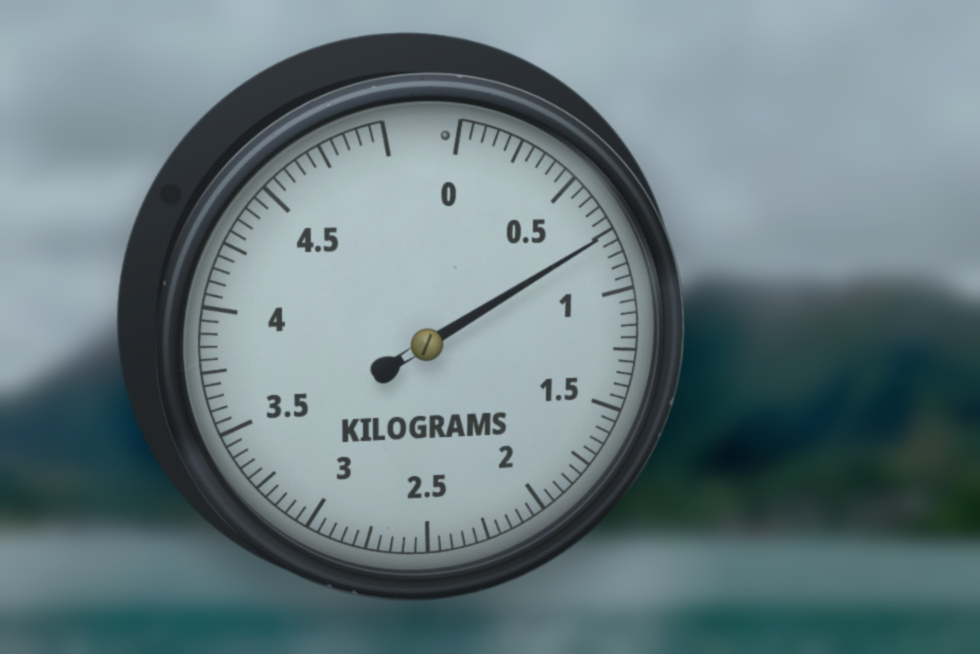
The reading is 0.75 kg
